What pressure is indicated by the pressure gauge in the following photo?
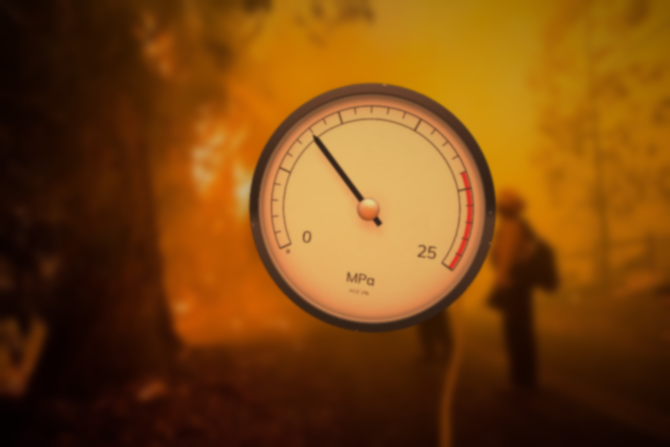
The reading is 8 MPa
